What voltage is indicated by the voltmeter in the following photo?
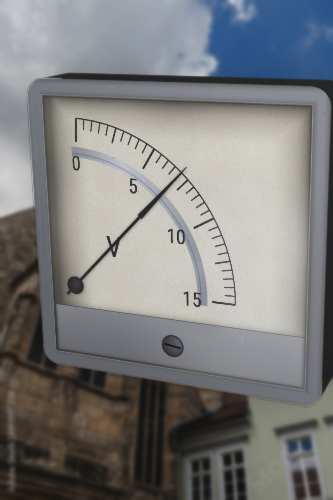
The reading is 7 V
